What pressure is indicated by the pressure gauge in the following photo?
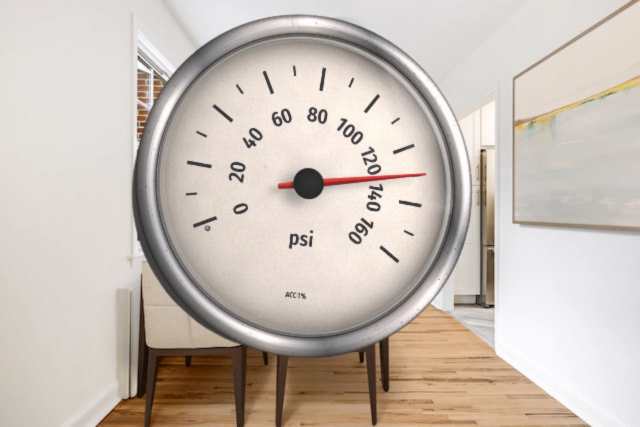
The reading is 130 psi
